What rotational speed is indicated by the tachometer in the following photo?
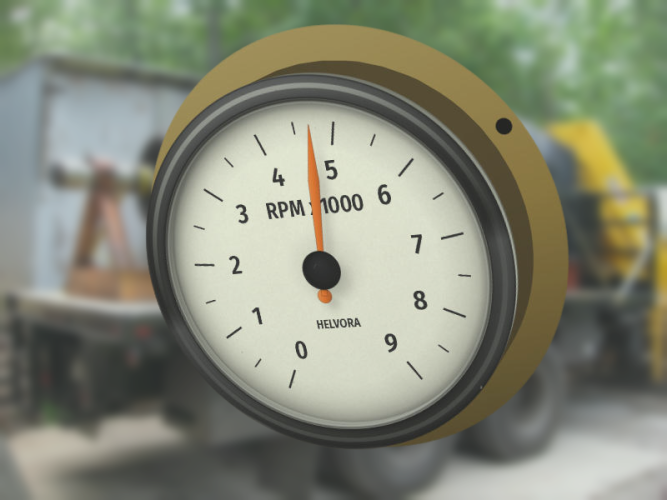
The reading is 4750 rpm
